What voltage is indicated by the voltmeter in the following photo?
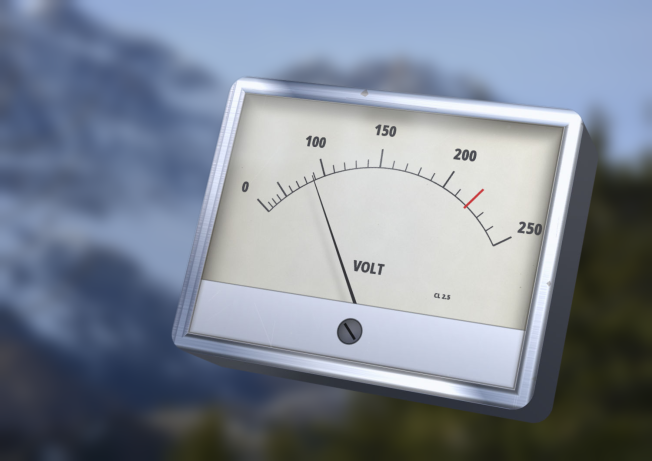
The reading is 90 V
